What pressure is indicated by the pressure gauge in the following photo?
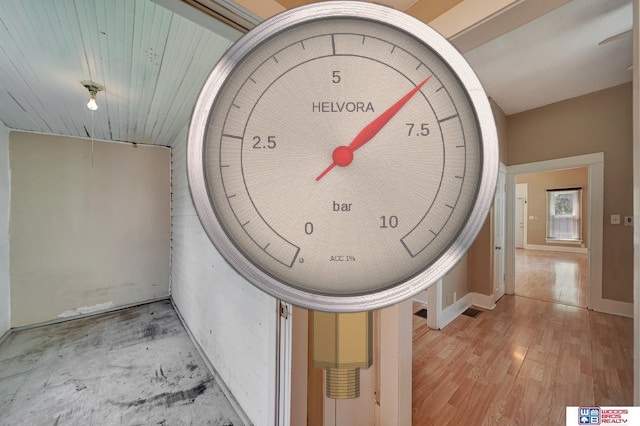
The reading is 6.75 bar
